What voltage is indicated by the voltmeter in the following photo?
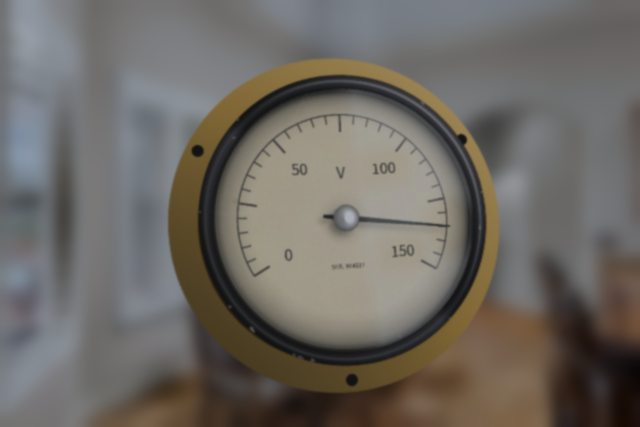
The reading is 135 V
